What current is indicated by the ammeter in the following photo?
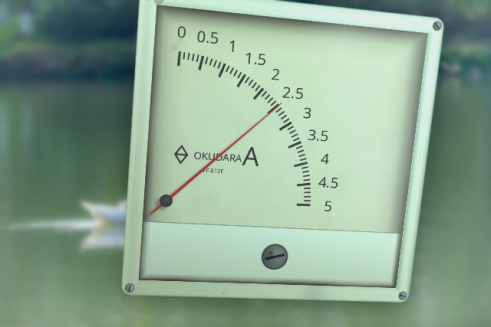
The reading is 2.5 A
